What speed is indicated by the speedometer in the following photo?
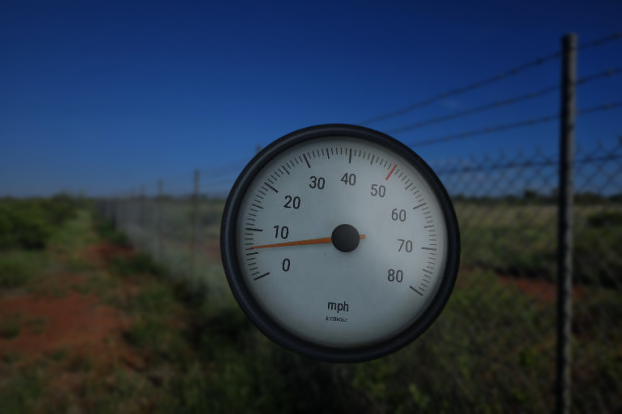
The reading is 6 mph
